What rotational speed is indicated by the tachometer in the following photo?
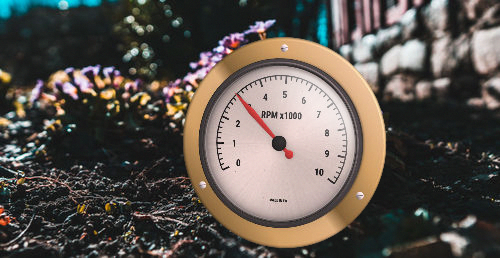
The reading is 3000 rpm
